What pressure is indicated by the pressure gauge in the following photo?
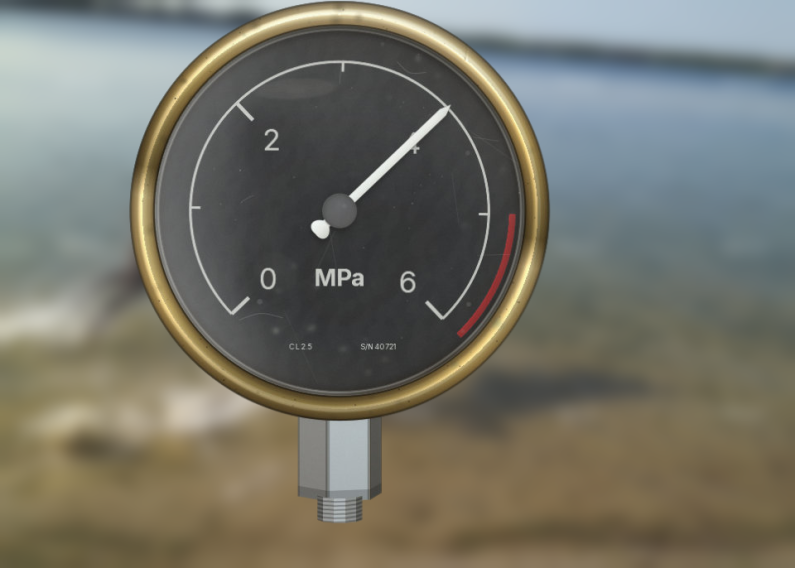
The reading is 4 MPa
